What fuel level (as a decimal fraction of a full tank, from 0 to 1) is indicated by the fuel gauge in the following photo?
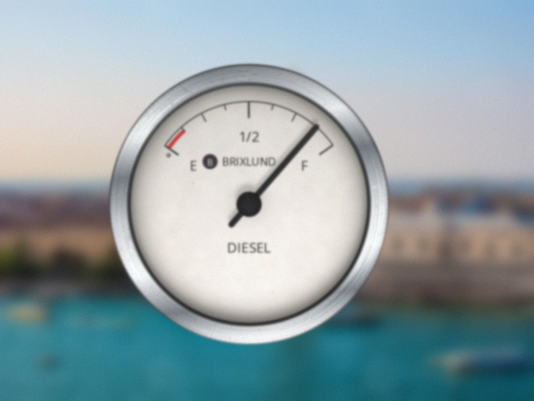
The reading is 0.875
